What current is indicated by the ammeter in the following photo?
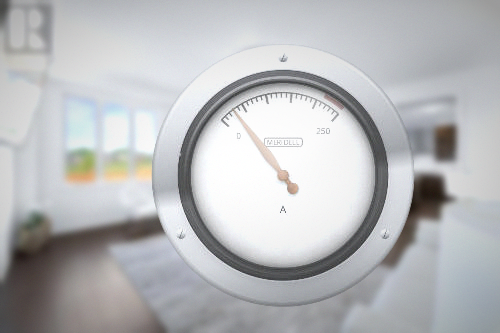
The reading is 30 A
